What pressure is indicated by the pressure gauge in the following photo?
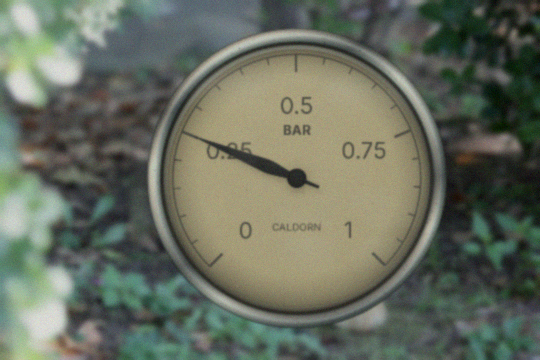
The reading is 0.25 bar
